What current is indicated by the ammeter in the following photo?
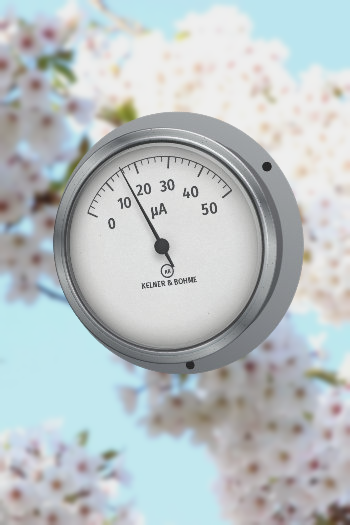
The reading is 16 µA
